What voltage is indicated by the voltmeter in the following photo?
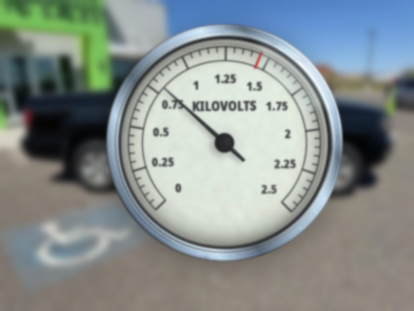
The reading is 0.8 kV
